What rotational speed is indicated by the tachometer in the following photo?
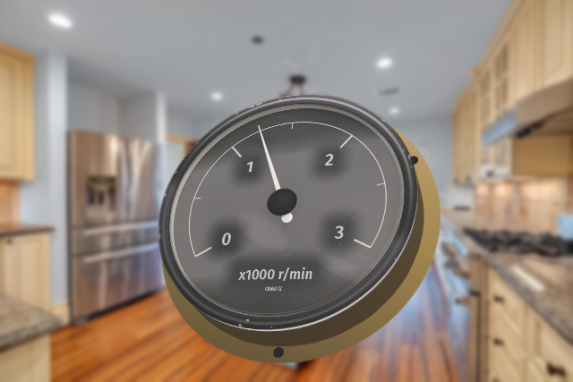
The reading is 1250 rpm
